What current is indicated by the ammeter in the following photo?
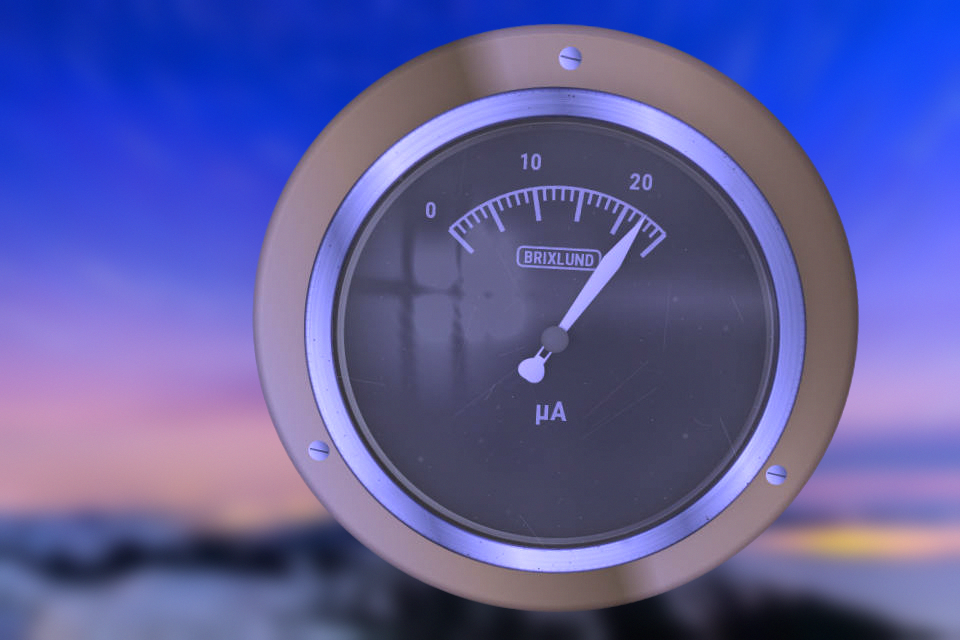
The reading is 22 µA
